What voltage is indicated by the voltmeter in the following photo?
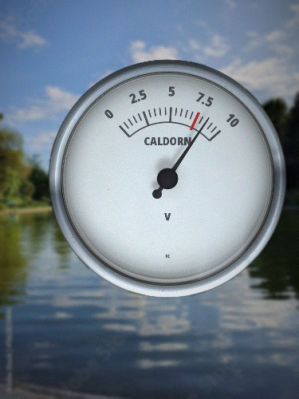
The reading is 8.5 V
